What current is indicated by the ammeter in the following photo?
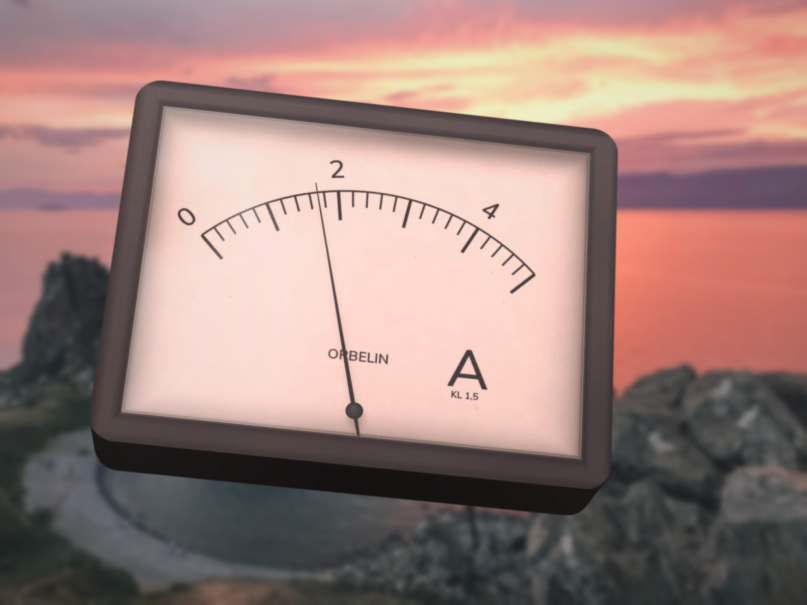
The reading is 1.7 A
